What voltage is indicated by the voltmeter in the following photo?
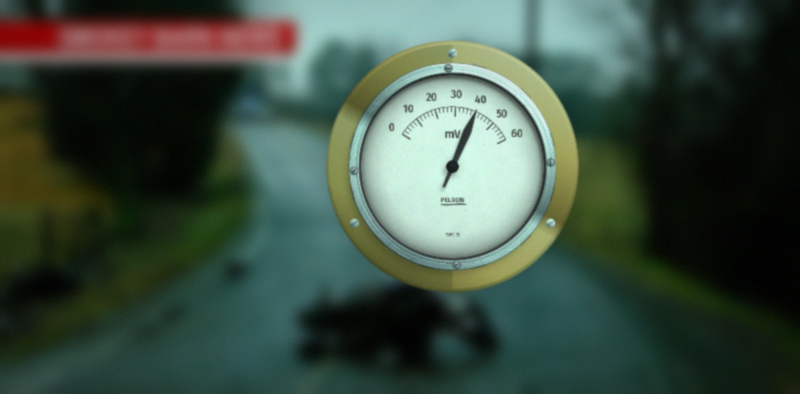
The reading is 40 mV
